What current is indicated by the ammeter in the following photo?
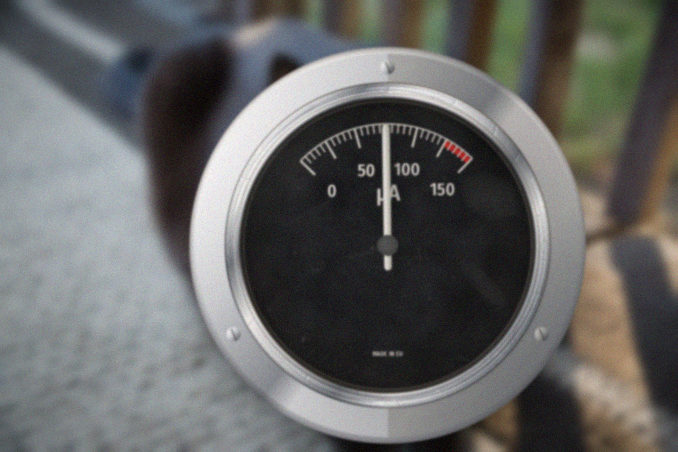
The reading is 75 µA
